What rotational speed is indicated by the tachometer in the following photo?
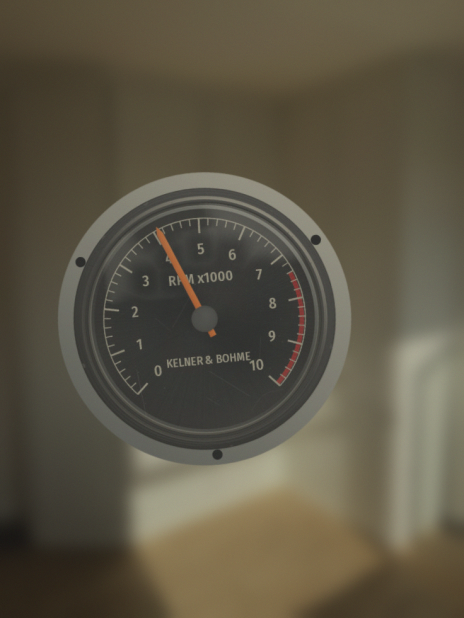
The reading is 4100 rpm
